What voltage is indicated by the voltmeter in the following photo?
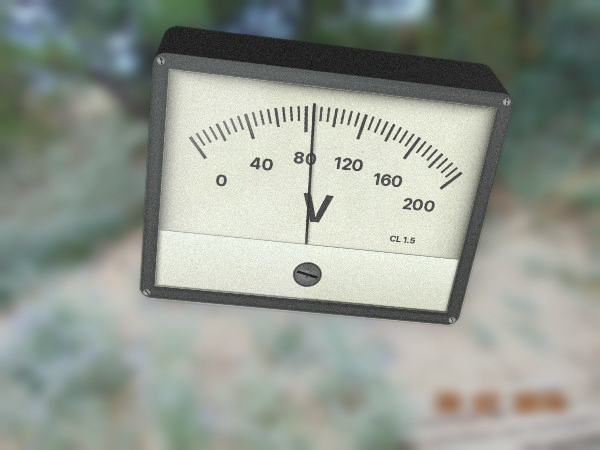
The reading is 85 V
